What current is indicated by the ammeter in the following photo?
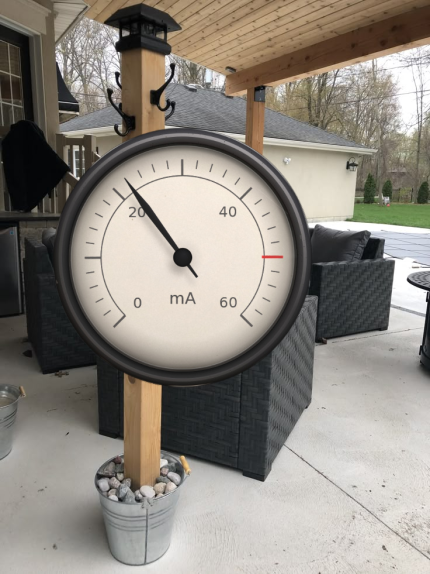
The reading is 22 mA
